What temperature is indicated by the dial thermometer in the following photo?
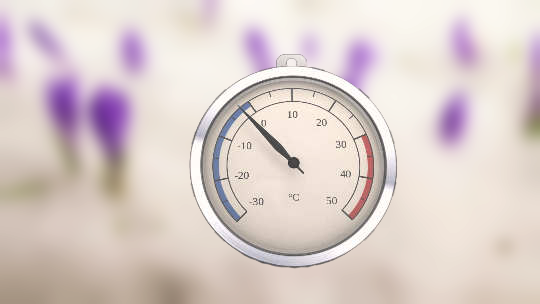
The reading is -2.5 °C
